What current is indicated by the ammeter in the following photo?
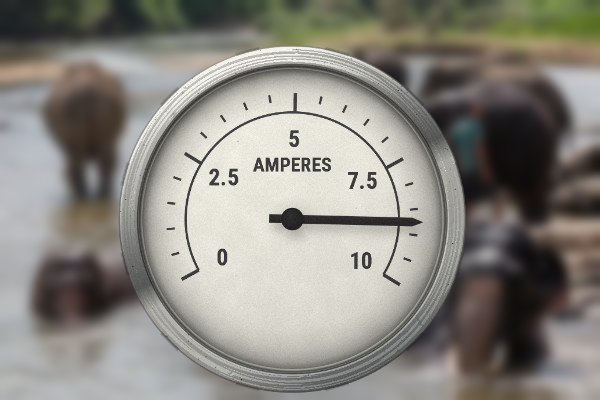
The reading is 8.75 A
